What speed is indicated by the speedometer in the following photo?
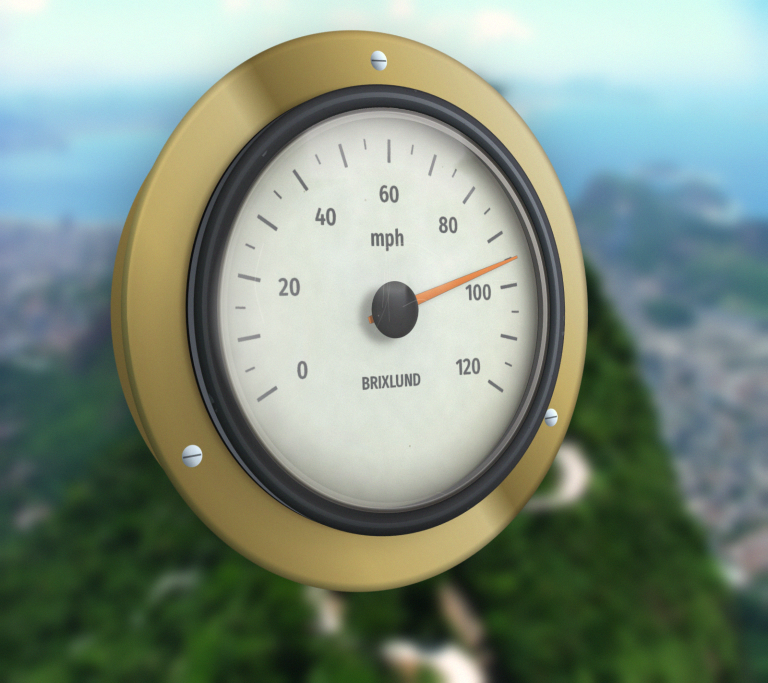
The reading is 95 mph
